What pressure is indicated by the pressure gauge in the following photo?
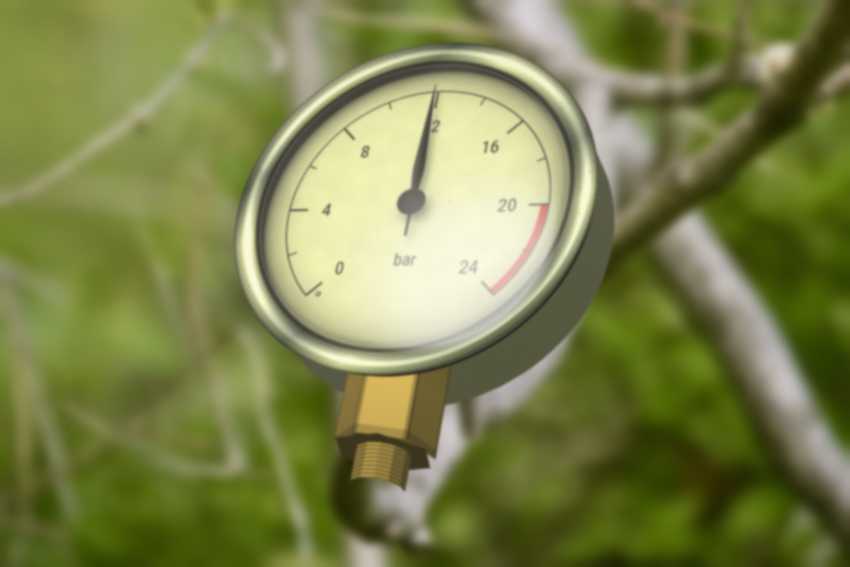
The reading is 12 bar
